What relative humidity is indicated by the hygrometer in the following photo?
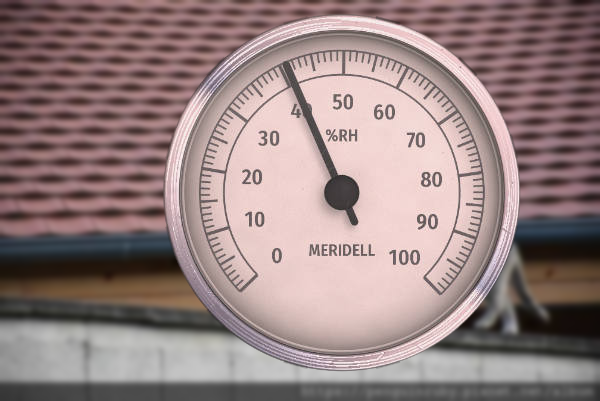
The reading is 41 %
